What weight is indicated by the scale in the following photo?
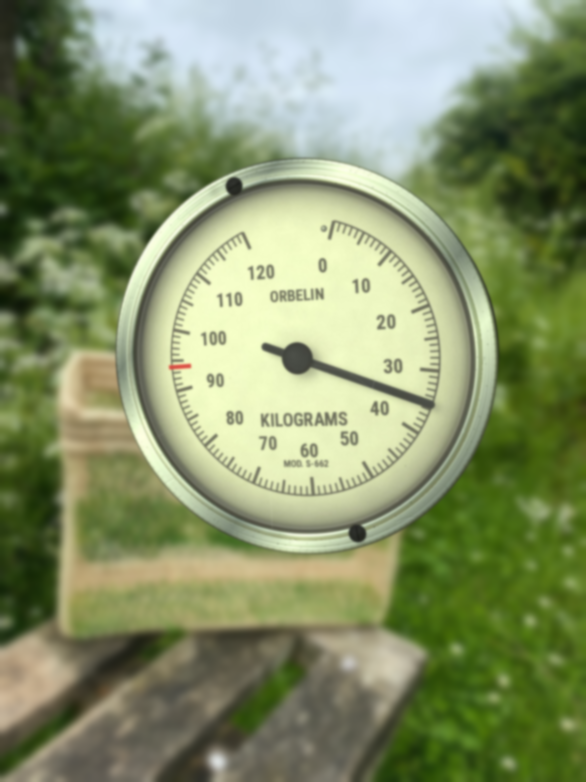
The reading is 35 kg
